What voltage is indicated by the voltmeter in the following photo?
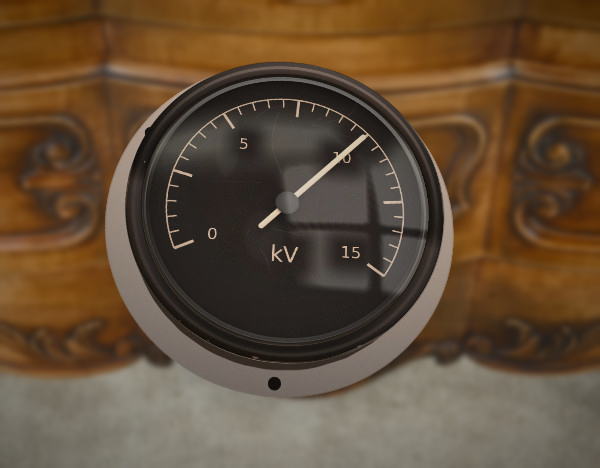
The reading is 10 kV
